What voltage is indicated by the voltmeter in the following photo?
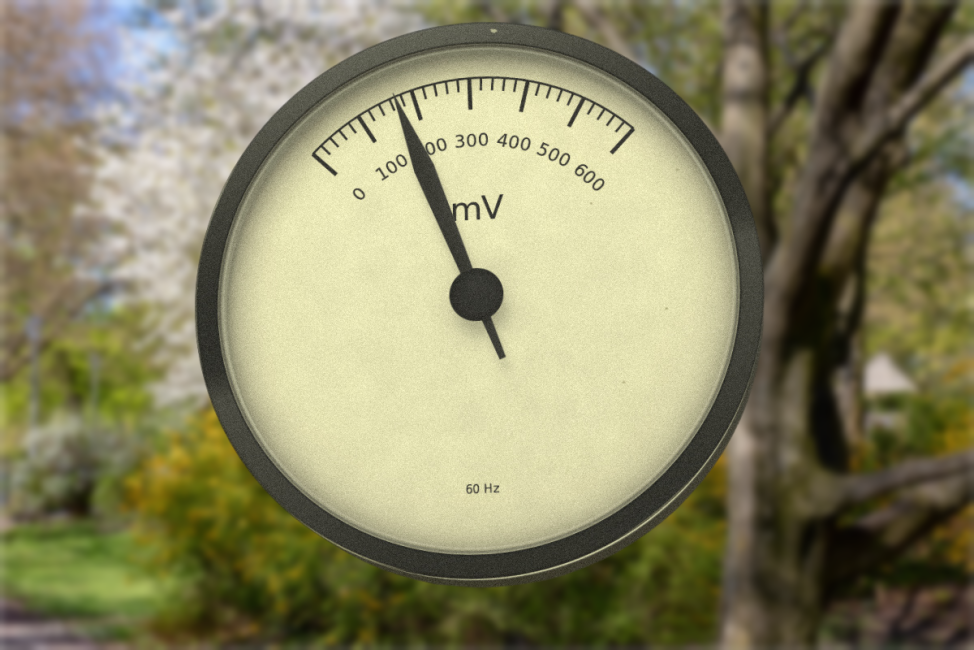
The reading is 170 mV
